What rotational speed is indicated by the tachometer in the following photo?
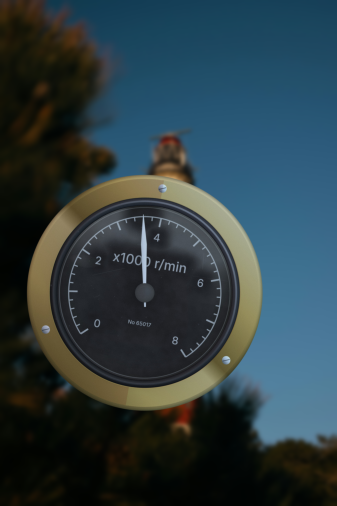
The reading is 3600 rpm
